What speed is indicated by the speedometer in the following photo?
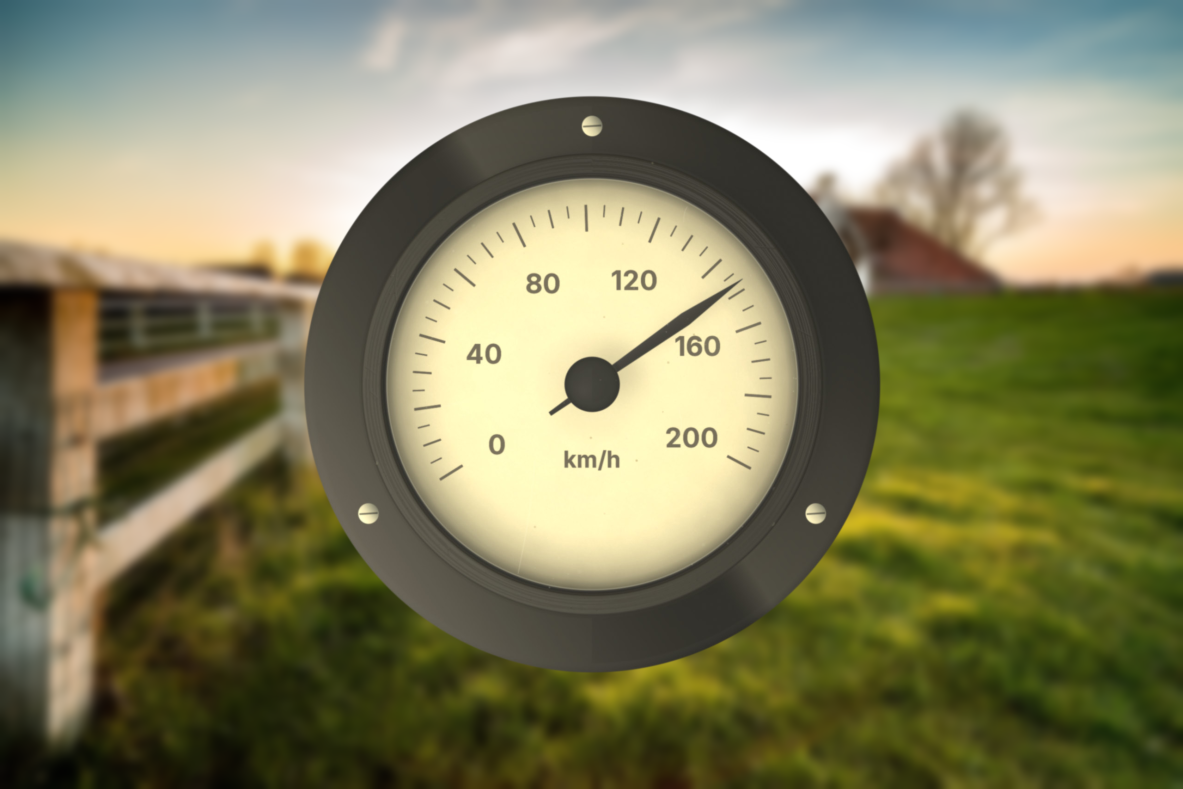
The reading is 147.5 km/h
